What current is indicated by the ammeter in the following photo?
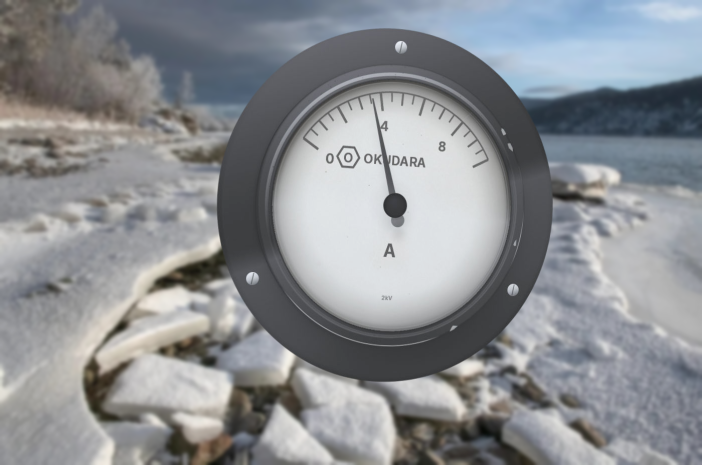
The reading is 3.5 A
